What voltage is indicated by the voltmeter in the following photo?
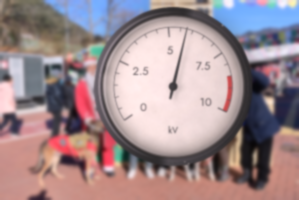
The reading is 5.75 kV
